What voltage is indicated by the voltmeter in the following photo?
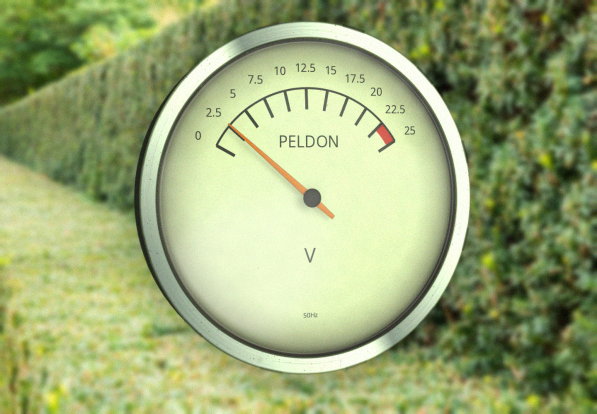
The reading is 2.5 V
